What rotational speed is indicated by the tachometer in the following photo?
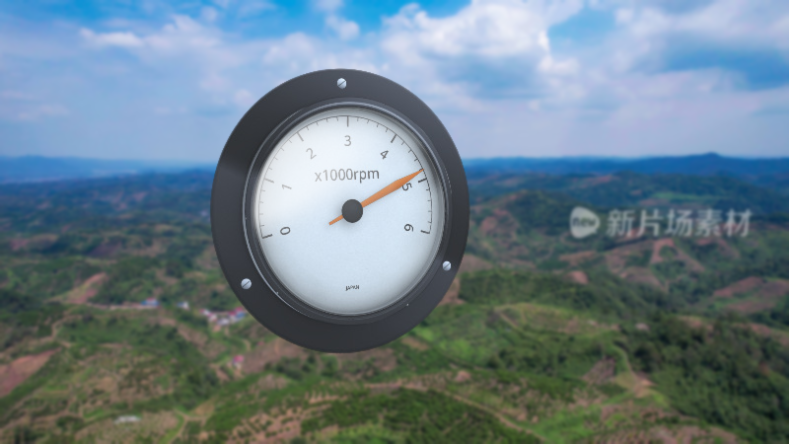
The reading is 4800 rpm
